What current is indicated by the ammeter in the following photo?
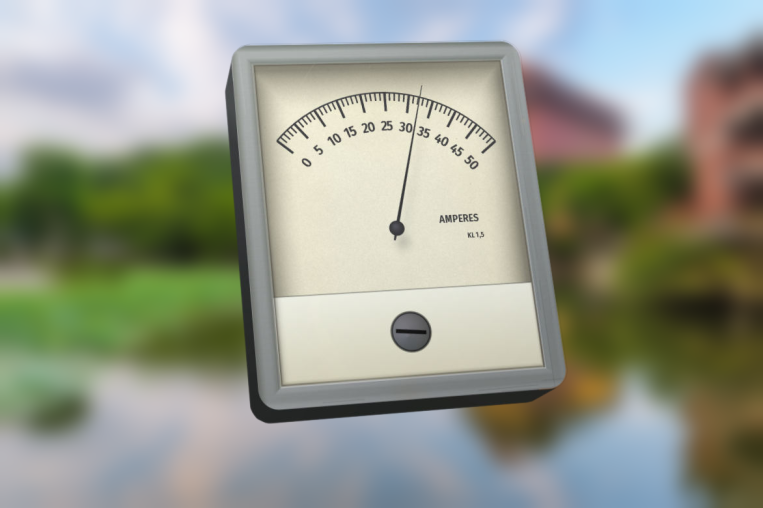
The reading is 32 A
